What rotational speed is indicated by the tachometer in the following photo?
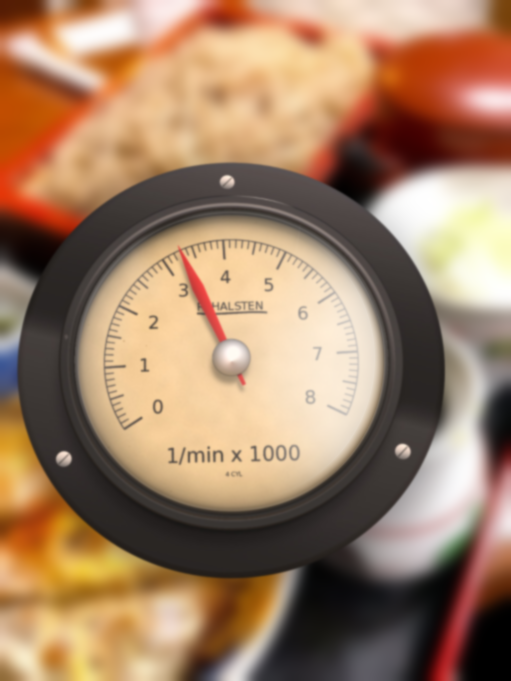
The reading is 3300 rpm
